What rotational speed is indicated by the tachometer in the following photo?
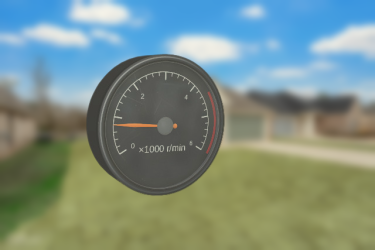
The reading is 800 rpm
